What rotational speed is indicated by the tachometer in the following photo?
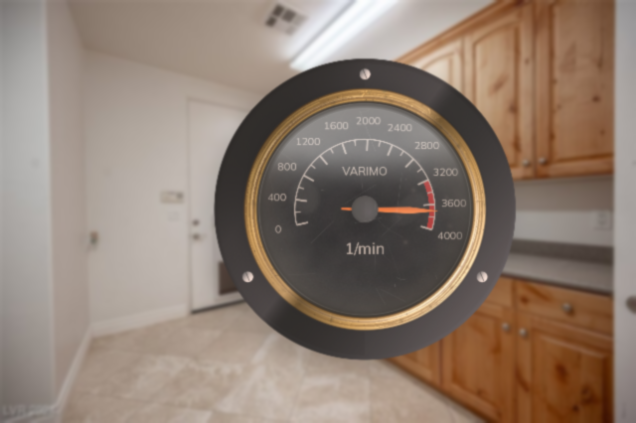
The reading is 3700 rpm
